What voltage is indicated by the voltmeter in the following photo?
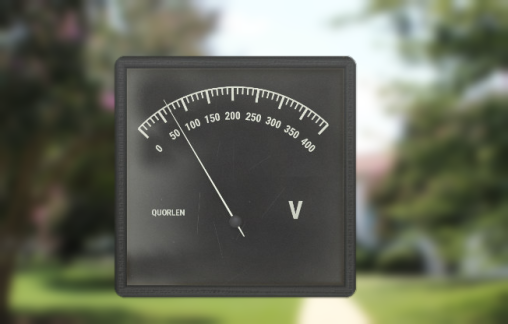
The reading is 70 V
